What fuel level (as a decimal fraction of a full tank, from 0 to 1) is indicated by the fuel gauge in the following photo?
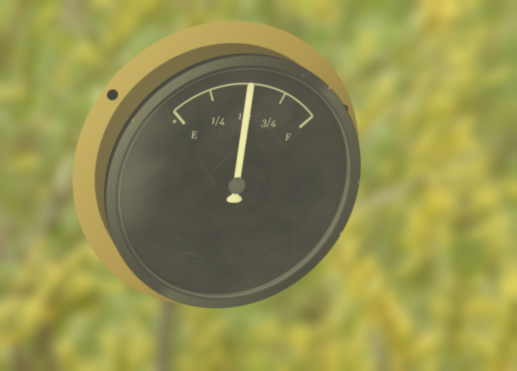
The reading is 0.5
